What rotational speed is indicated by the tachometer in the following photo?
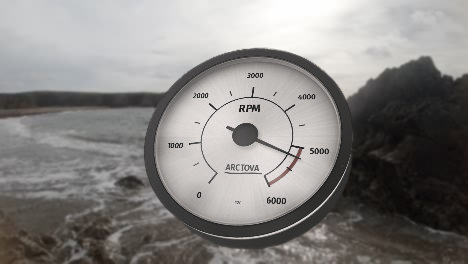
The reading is 5250 rpm
